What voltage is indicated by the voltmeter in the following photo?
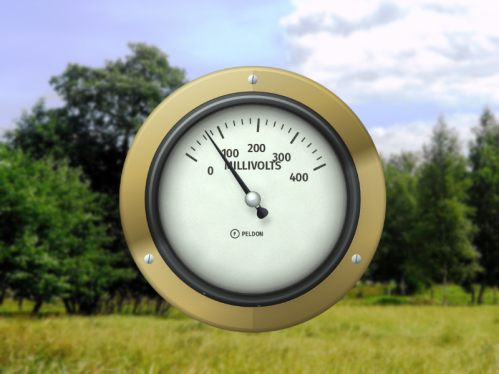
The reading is 70 mV
